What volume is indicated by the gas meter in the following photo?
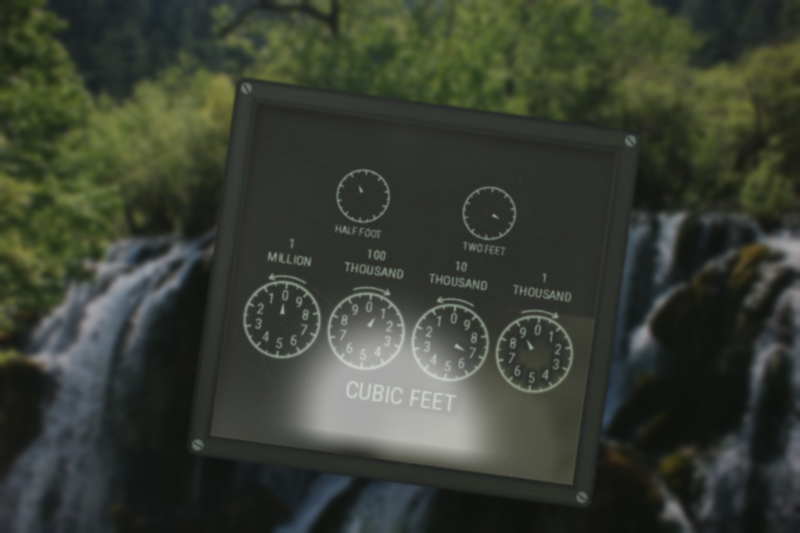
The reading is 6900 ft³
